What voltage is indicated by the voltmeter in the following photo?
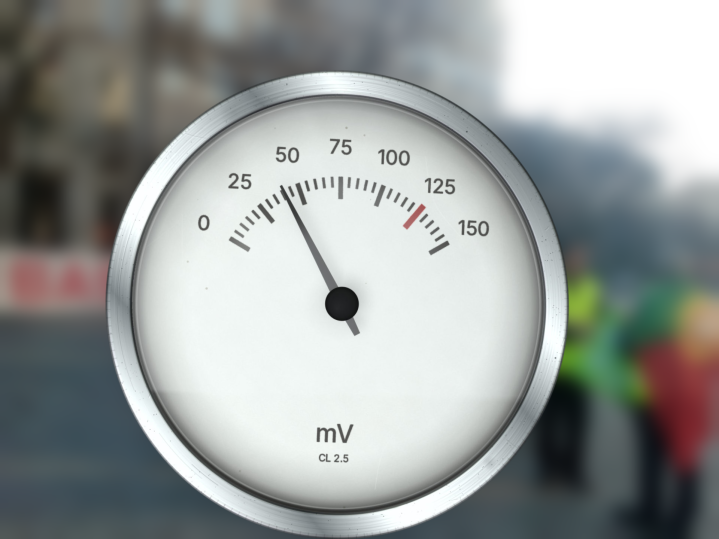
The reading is 40 mV
